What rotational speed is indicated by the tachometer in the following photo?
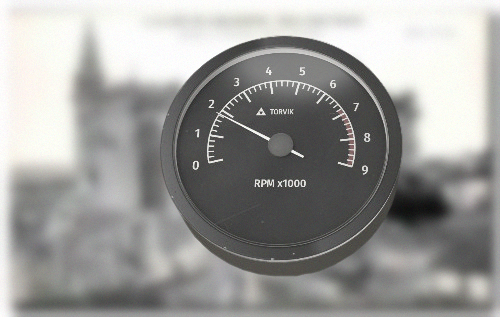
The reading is 1800 rpm
